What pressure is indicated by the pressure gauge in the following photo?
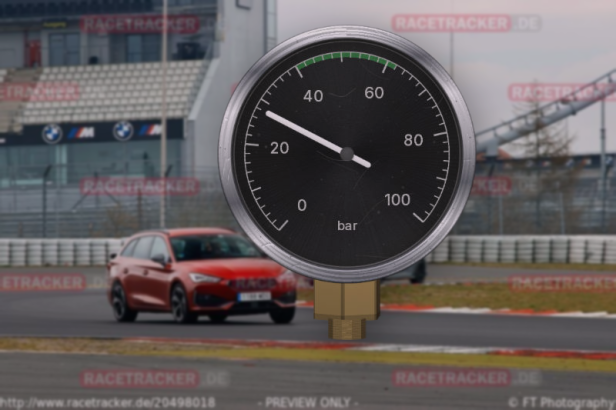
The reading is 28 bar
